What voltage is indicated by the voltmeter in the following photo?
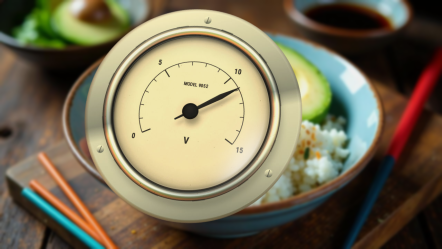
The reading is 11 V
